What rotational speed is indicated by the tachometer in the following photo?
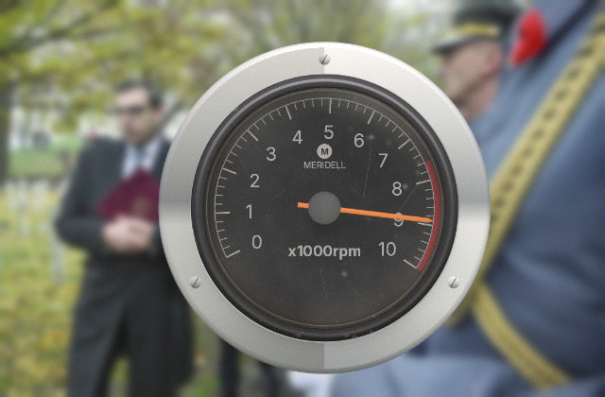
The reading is 8900 rpm
